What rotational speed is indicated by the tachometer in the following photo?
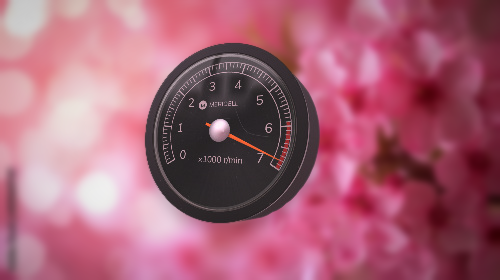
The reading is 6800 rpm
